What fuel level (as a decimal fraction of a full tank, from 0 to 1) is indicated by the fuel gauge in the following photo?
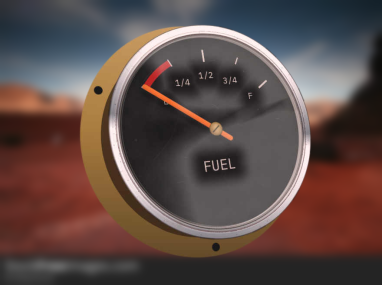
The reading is 0
